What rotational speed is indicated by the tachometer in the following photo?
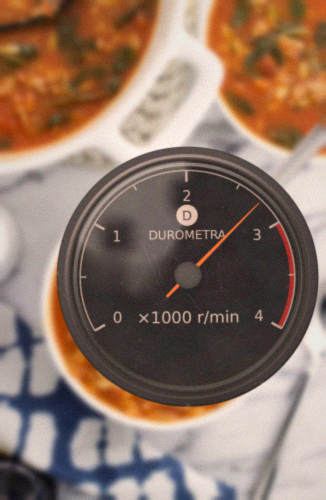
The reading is 2750 rpm
